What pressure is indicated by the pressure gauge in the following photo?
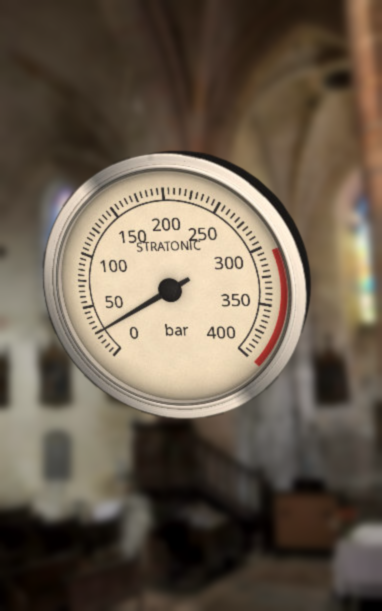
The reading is 25 bar
